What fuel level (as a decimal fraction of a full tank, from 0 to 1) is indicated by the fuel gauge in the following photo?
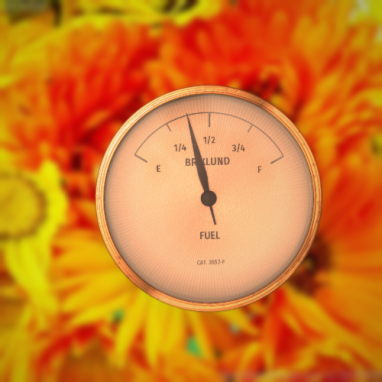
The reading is 0.375
